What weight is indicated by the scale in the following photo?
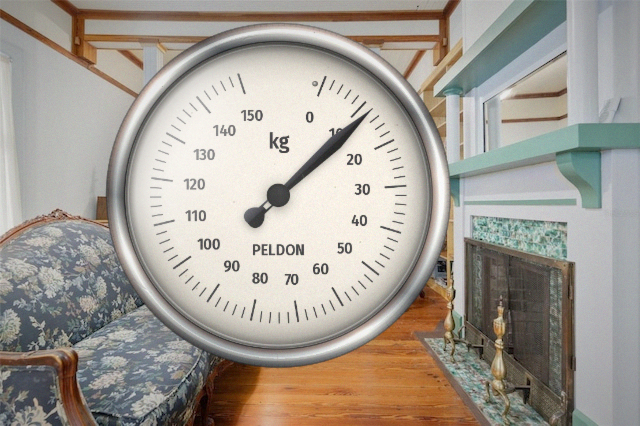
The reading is 12 kg
